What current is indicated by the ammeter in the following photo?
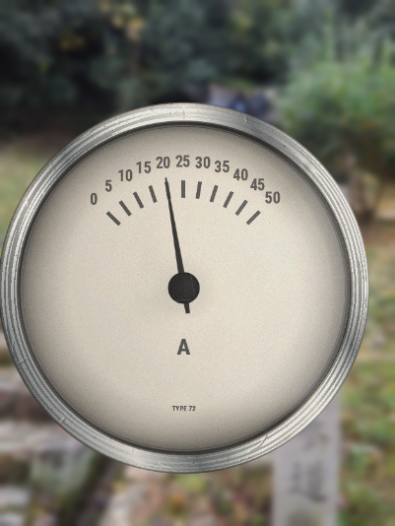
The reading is 20 A
